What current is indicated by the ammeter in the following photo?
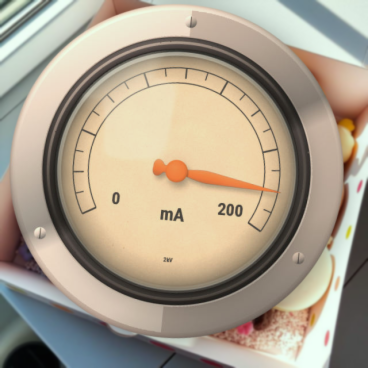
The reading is 180 mA
